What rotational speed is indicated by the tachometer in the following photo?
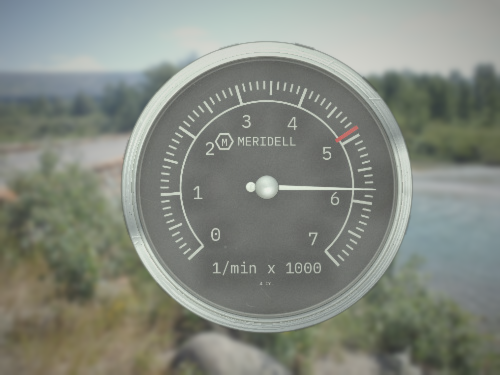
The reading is 5800 rpm
